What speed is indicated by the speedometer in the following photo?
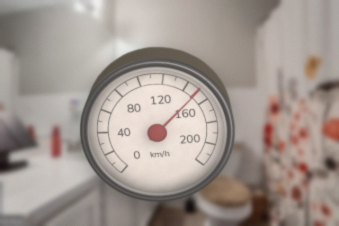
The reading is 150 km/h
